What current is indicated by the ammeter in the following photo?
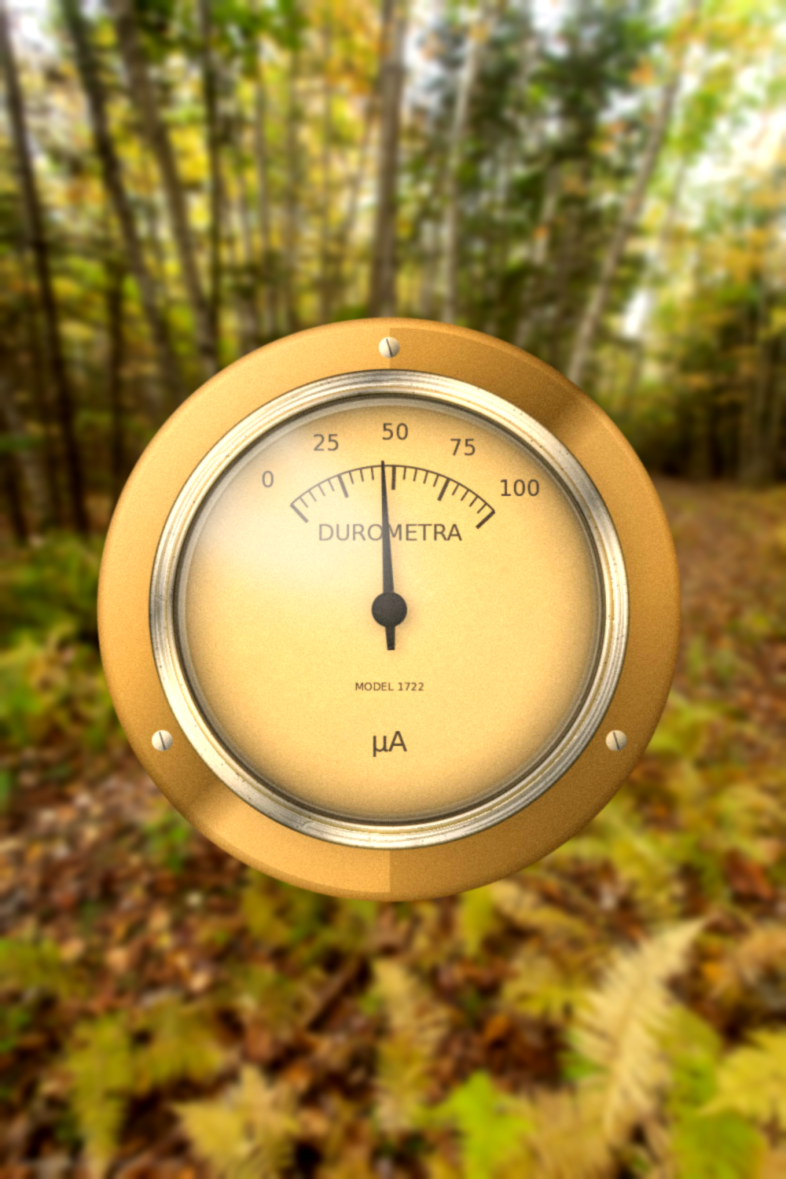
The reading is 45 µA
